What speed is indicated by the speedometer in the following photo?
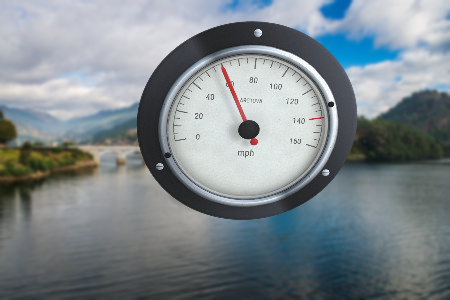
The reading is 60 mph
